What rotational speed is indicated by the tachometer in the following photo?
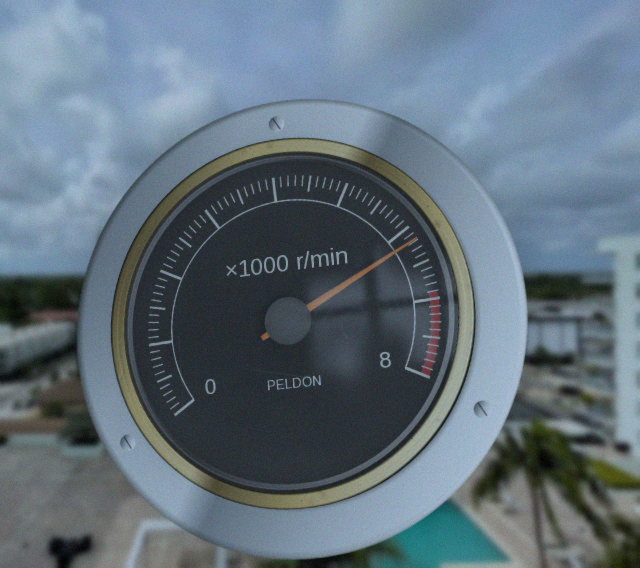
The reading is 6200 rpm
